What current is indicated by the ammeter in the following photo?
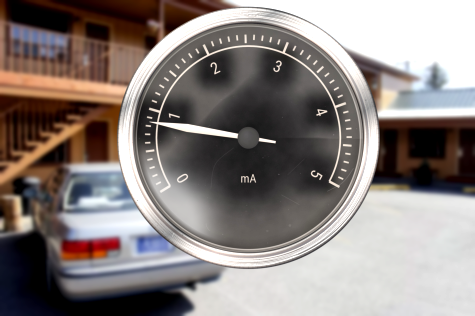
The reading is 0.85 mA
